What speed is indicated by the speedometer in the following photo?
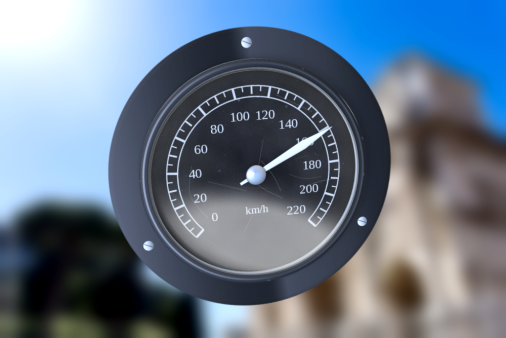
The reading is 160 km/h
